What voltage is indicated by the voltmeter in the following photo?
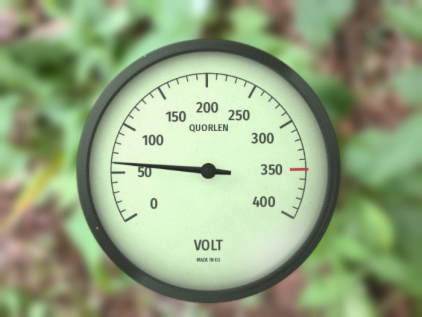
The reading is 60 V
